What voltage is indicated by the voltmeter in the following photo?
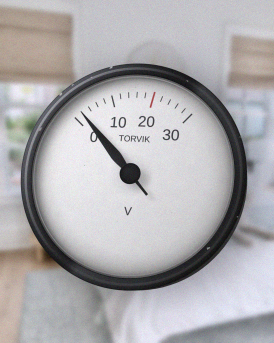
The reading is 2 V
